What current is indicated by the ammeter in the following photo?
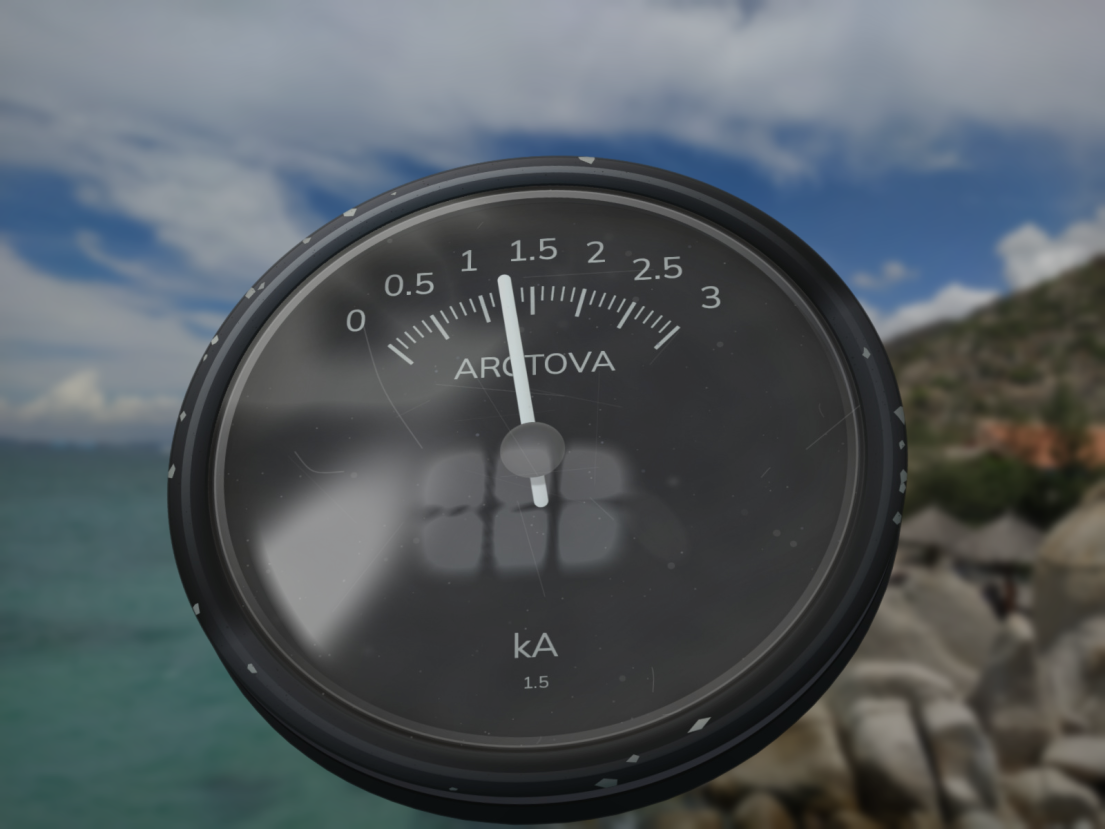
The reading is 1.25 kA
